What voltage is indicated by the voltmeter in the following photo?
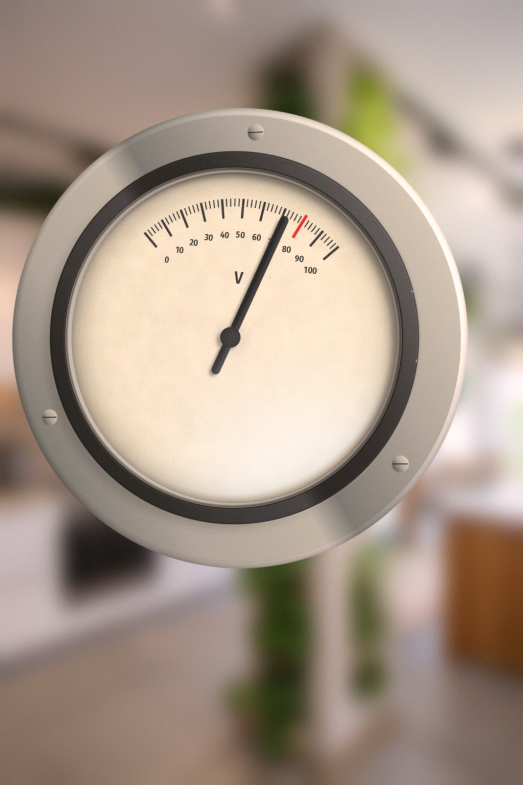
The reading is 72 V
